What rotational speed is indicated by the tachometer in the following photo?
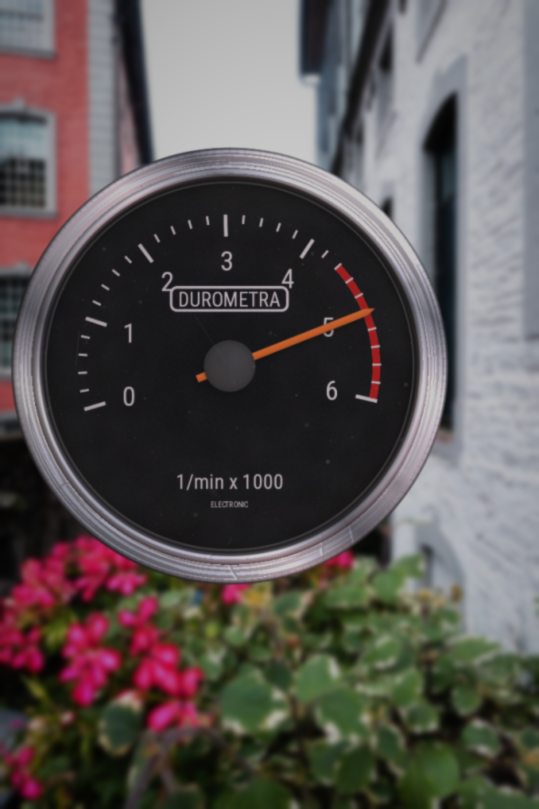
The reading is 5000 rpm
